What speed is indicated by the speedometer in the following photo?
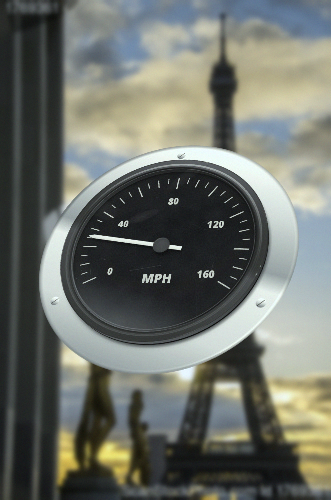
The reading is 25 mph
